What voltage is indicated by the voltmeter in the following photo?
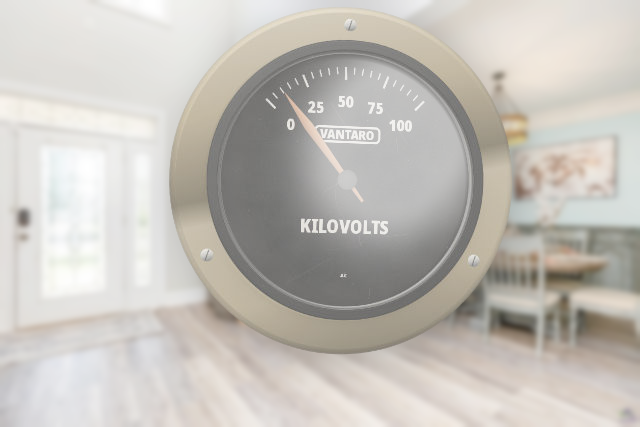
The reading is 10 kV
